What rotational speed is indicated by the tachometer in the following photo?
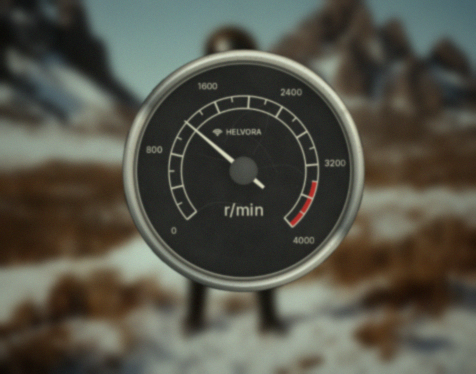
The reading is 1200 rpm
